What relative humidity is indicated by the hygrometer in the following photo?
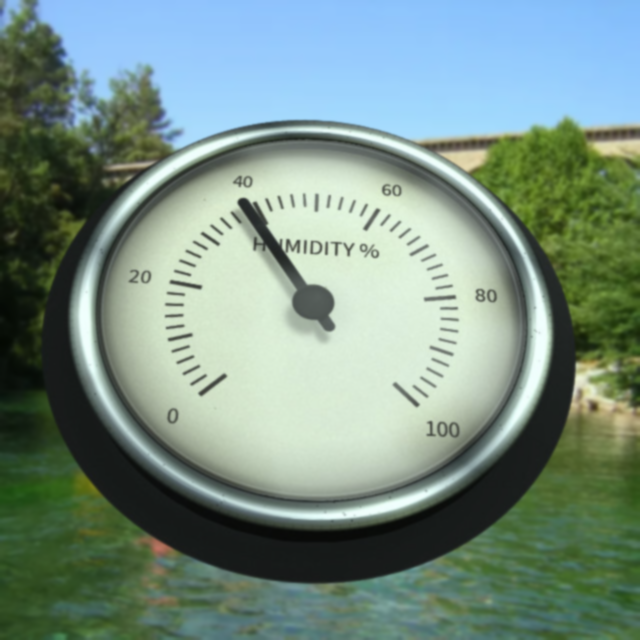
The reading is 38 %
